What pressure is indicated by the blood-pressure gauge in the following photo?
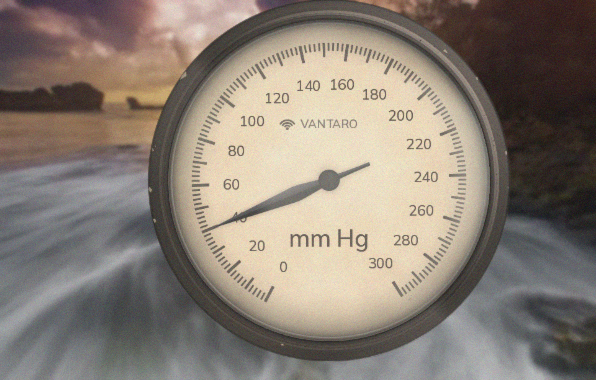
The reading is 40 mmHg
